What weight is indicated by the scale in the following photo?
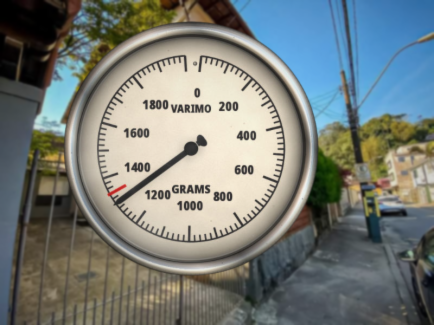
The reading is 1300 g
